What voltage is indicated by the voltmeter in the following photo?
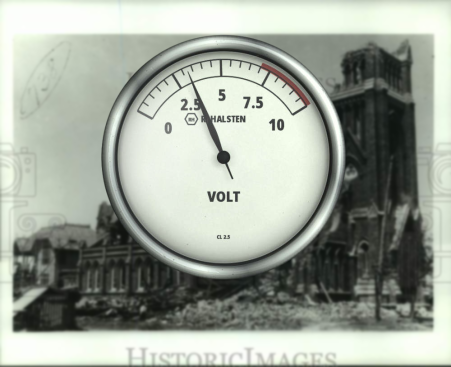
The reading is 3.25 V
